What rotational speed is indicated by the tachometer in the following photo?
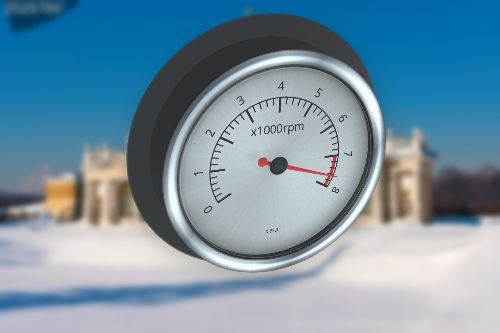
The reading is 7600 rpm
